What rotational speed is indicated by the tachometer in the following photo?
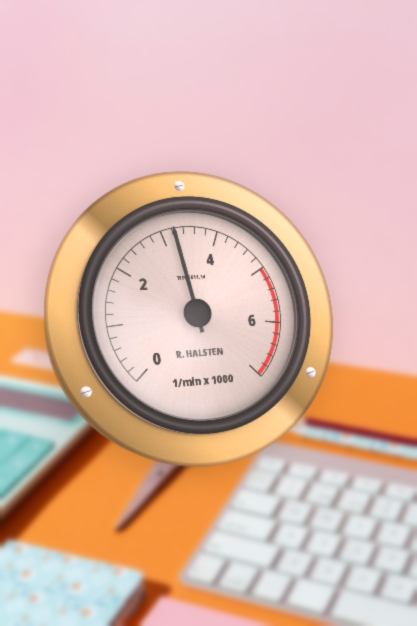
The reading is 3200 rpm
